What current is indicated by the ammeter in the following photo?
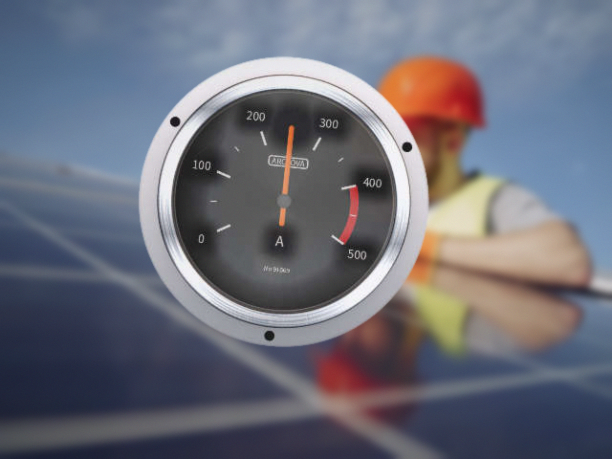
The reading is 250 A
